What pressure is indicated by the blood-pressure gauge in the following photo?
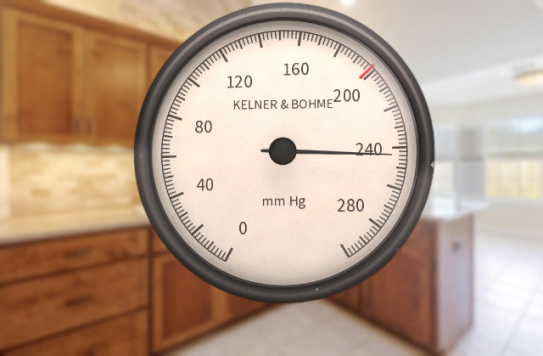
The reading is 244 mmHg
